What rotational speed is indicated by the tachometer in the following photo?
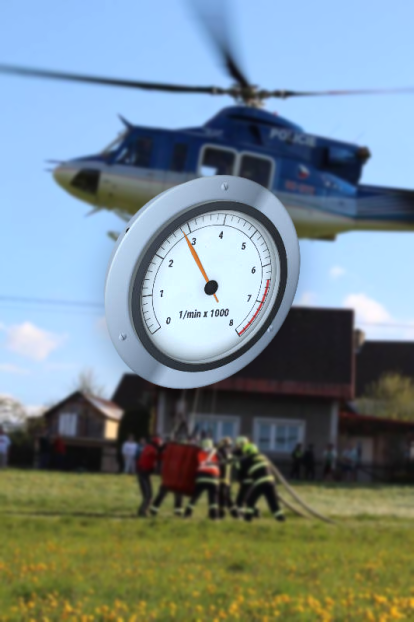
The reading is 2800 rpm
